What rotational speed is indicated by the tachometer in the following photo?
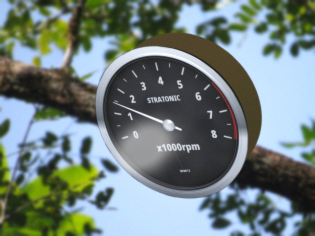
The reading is 1500 rpm
